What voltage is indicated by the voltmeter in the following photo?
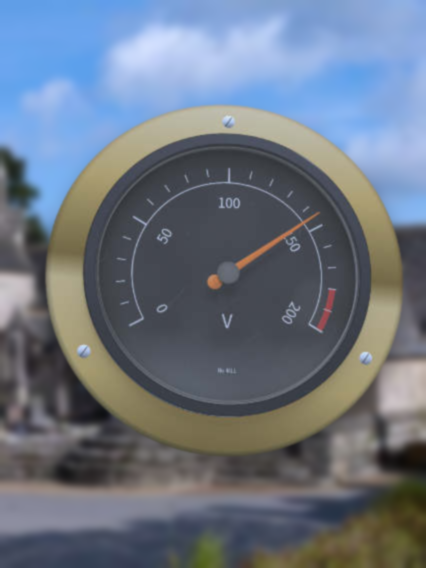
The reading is 145 V
